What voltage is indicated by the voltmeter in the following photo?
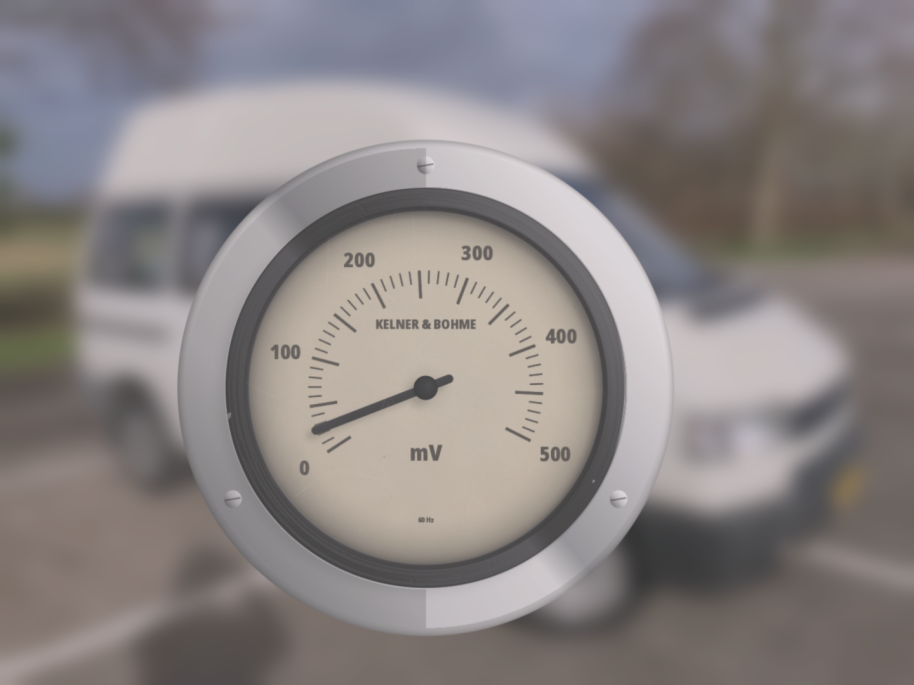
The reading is 25 mV
